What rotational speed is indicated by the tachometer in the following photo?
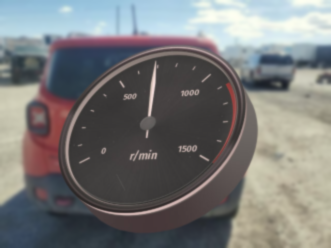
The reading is 700 rpm
